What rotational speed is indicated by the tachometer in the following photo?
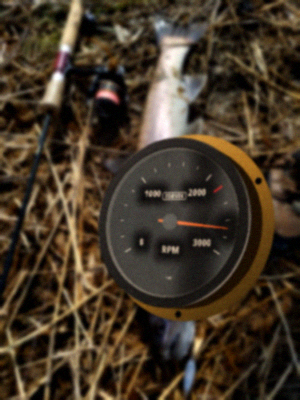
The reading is 2700 rpm
